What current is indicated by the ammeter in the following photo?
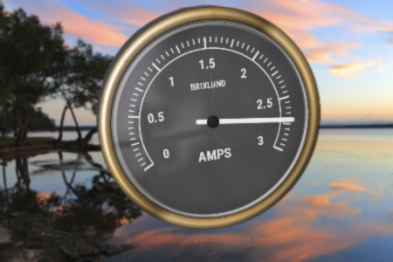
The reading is 2.7 A
